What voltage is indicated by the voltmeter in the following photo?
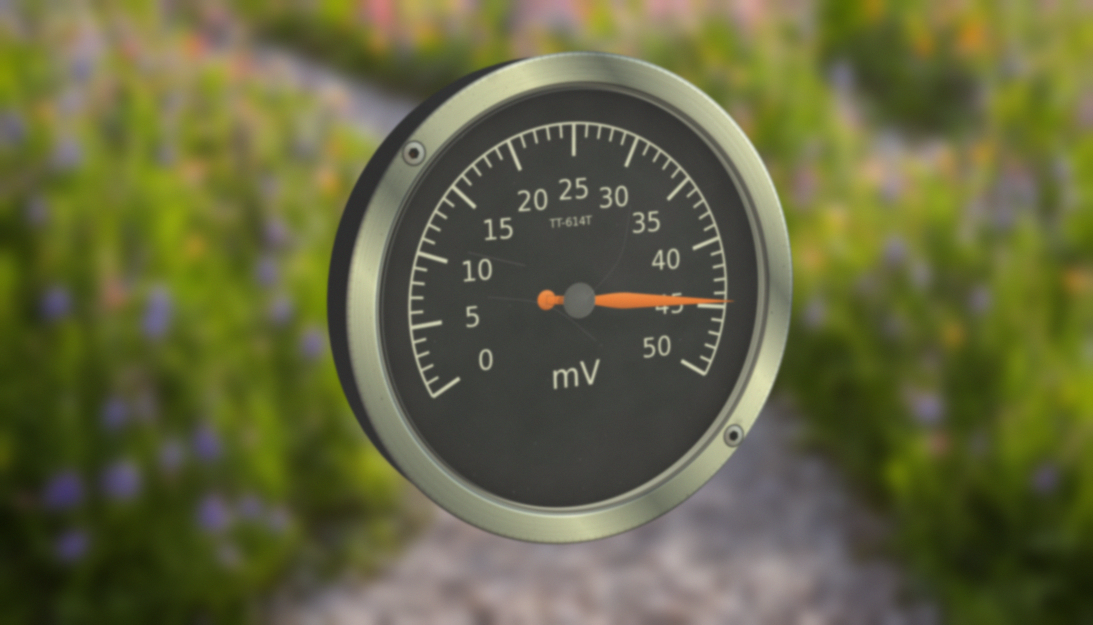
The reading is 44.5 mV
